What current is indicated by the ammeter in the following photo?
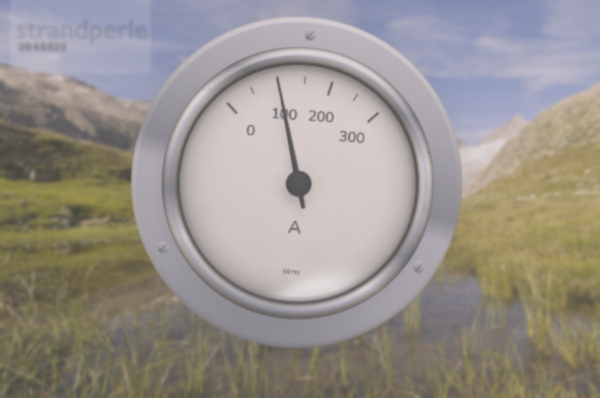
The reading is 100 A
